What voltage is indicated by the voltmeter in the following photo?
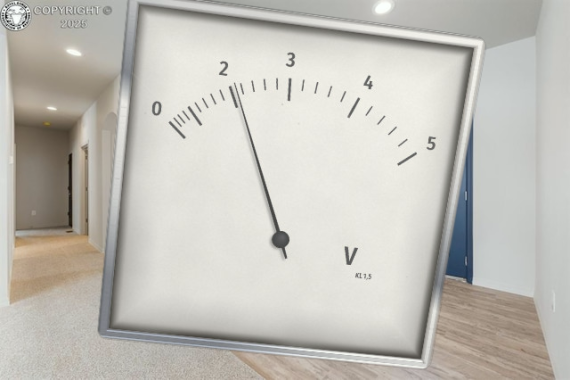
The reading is 2.1 V
